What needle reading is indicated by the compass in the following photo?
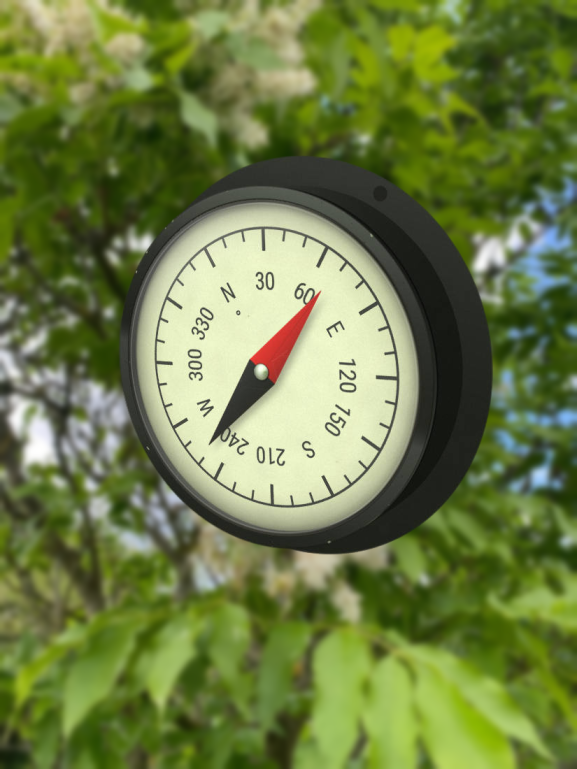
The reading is 70 °
